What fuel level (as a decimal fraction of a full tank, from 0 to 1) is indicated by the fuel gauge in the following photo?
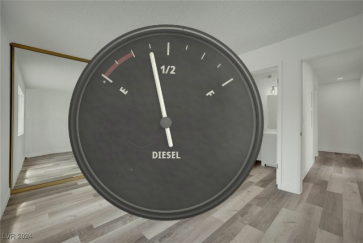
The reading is 0.375
